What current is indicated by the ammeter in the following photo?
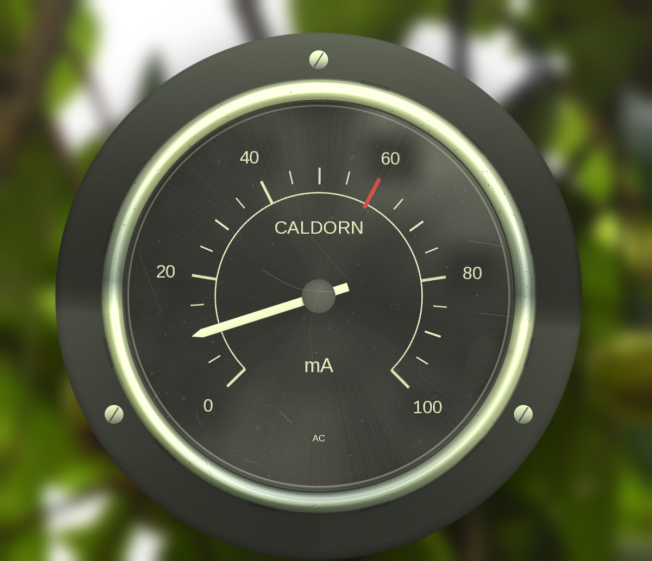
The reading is 10 mA
